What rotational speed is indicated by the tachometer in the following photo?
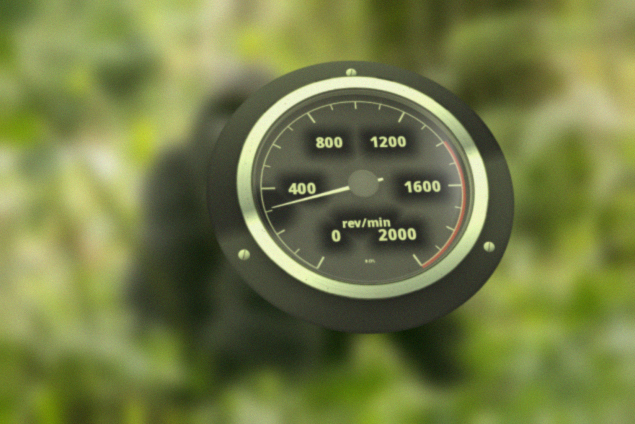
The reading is 300 rpm
